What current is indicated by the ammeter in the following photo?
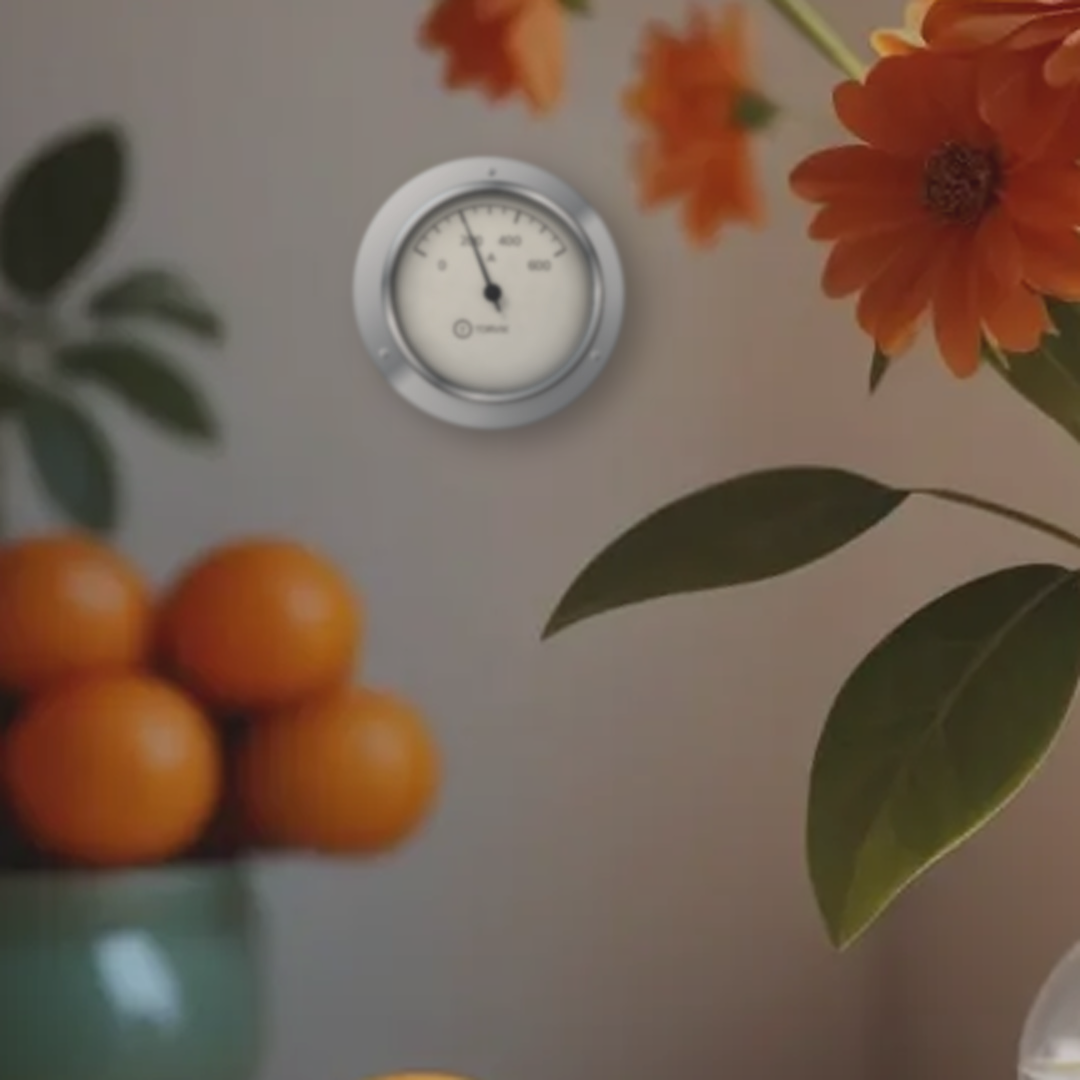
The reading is 200 A
